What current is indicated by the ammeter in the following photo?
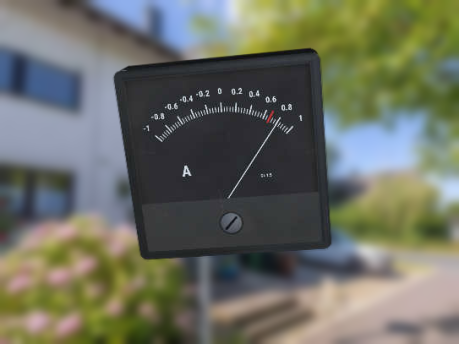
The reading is 0.8 A
